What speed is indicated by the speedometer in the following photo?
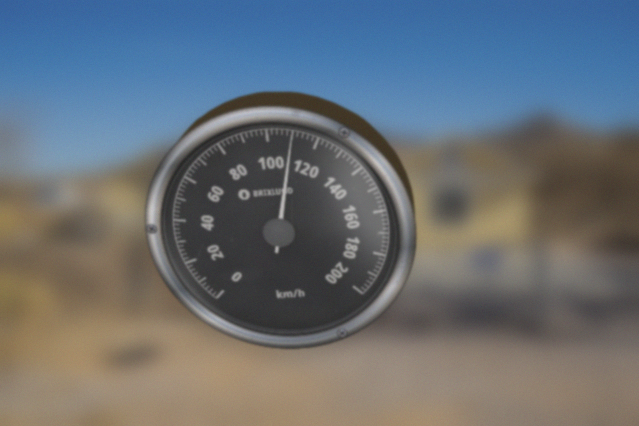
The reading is 110 km/h
